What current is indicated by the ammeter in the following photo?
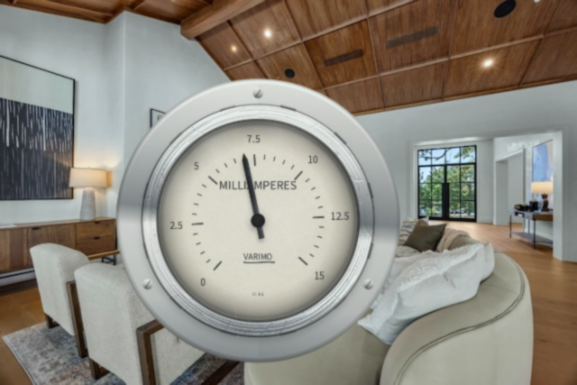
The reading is 7 mA
